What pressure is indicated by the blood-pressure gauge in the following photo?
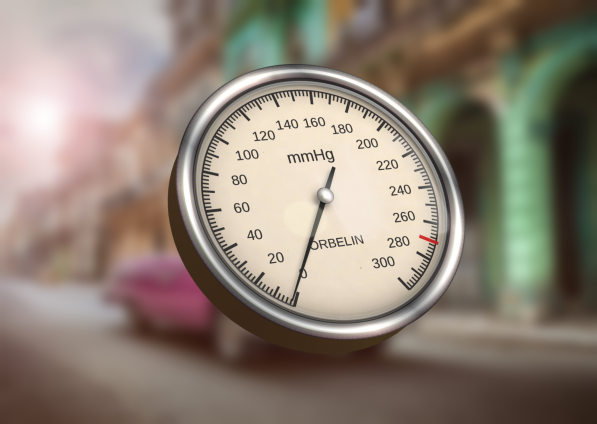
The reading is 2 mmHg
